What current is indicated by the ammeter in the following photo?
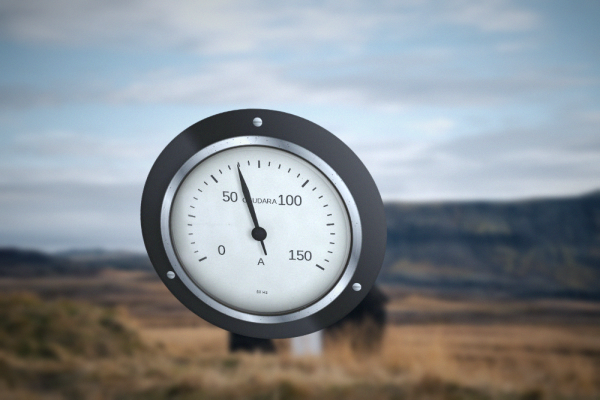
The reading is 65 A
